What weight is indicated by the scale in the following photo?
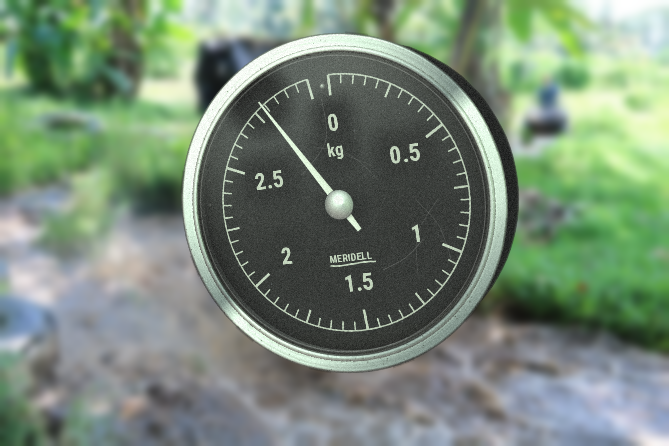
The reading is 2.8 kg
